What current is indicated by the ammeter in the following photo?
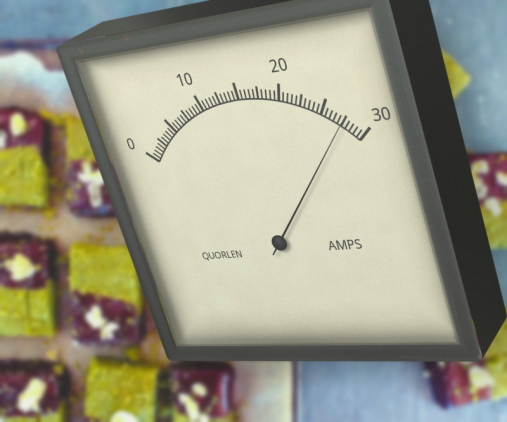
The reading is 27.5 A
